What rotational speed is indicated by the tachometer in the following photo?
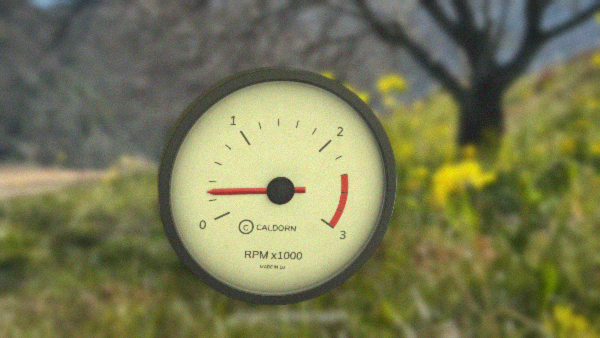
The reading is 300 rpm
